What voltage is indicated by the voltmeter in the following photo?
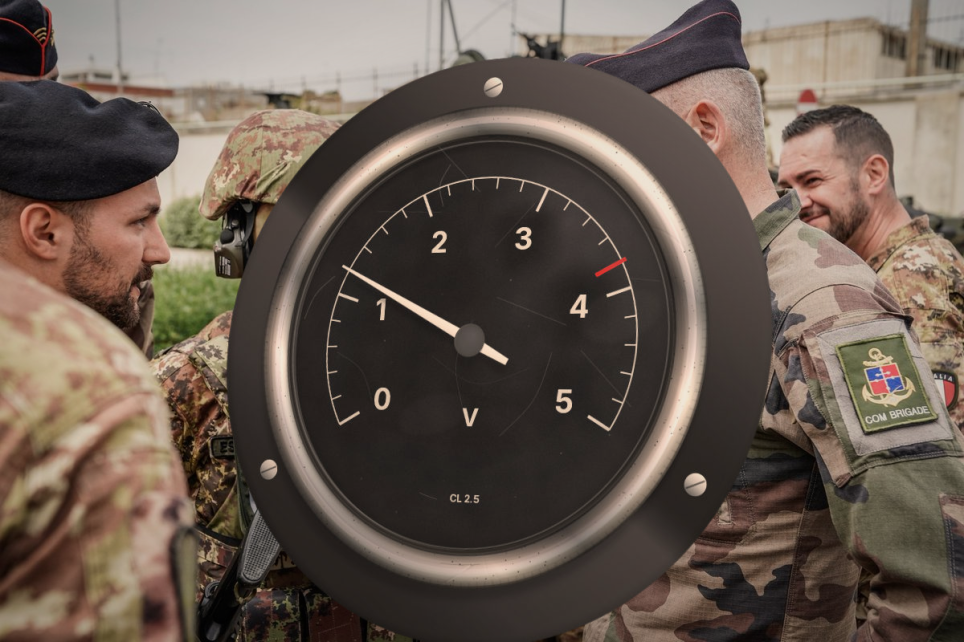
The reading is 1.2 V
